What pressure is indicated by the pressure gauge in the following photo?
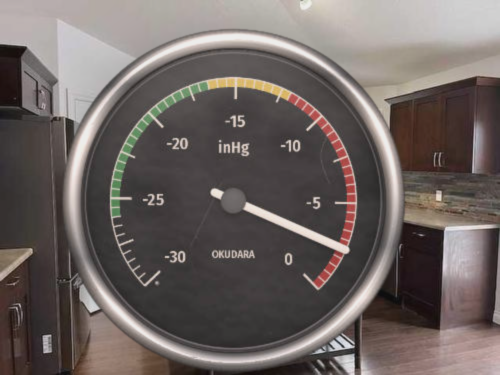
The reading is -2.5 inHg
